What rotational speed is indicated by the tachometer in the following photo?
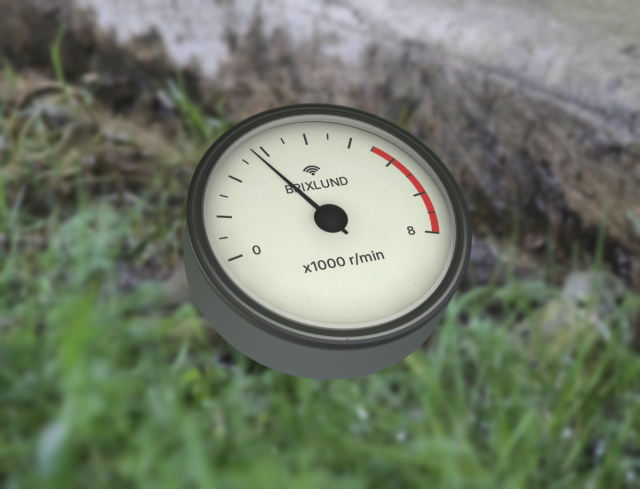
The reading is 2750 rpm
